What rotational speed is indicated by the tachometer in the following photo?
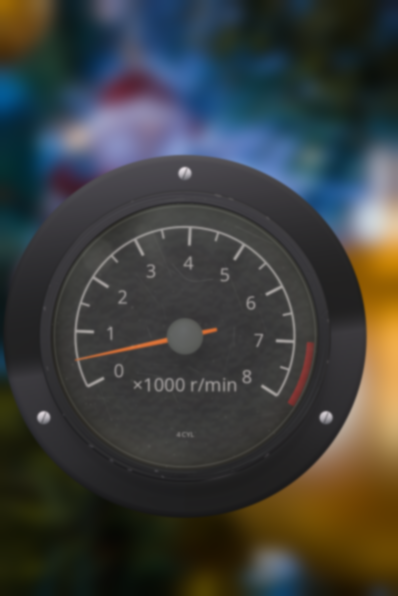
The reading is 500 rpm
